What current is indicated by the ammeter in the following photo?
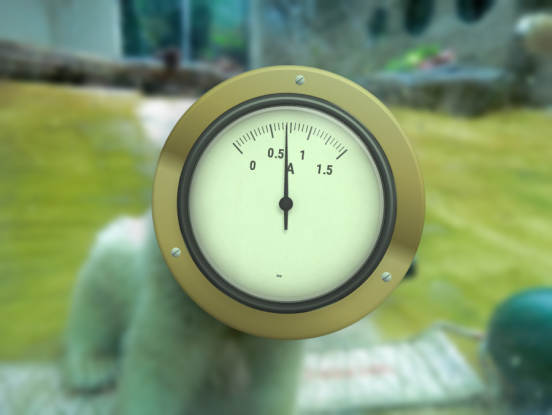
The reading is 0.7 A
